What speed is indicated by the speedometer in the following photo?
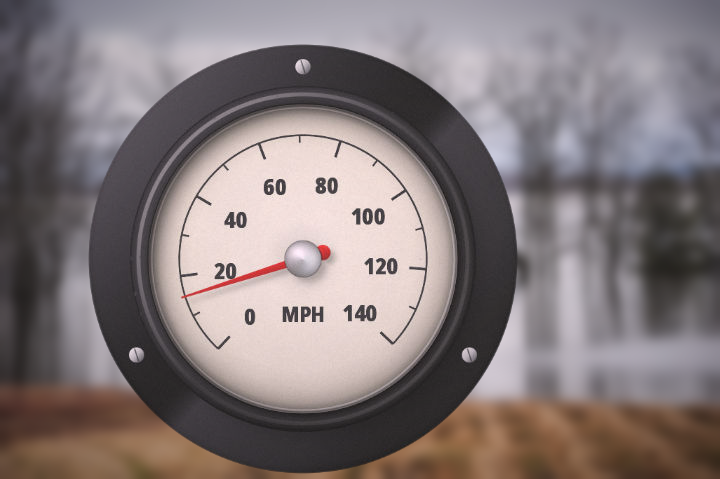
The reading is 15 mph
